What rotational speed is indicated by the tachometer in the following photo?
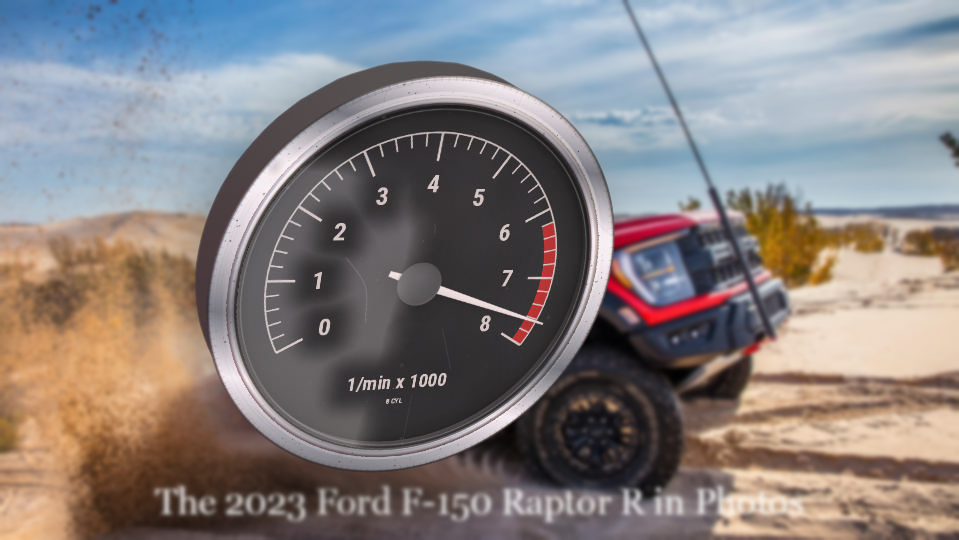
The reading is 7600 rpm
